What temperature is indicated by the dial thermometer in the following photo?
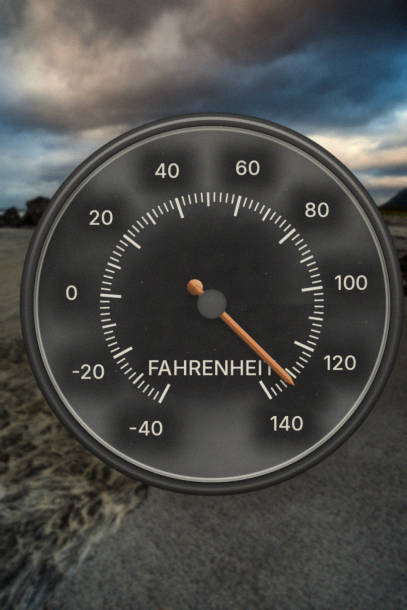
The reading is 132 °F
